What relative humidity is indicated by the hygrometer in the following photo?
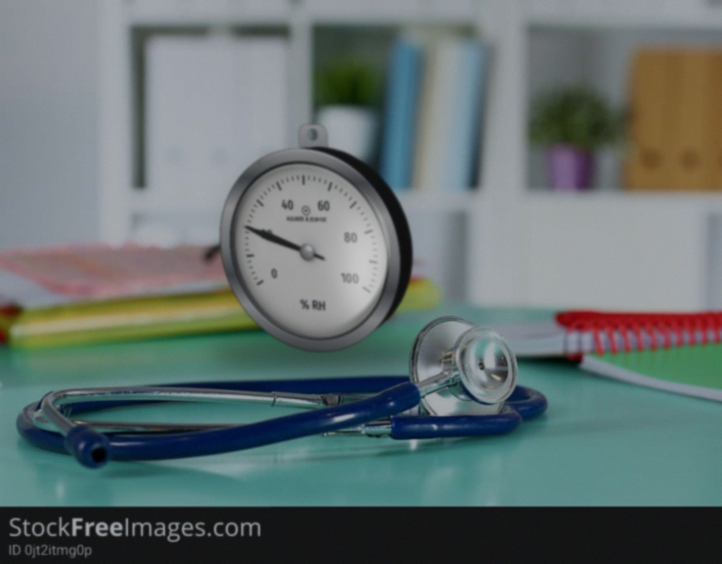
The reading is 20 %
